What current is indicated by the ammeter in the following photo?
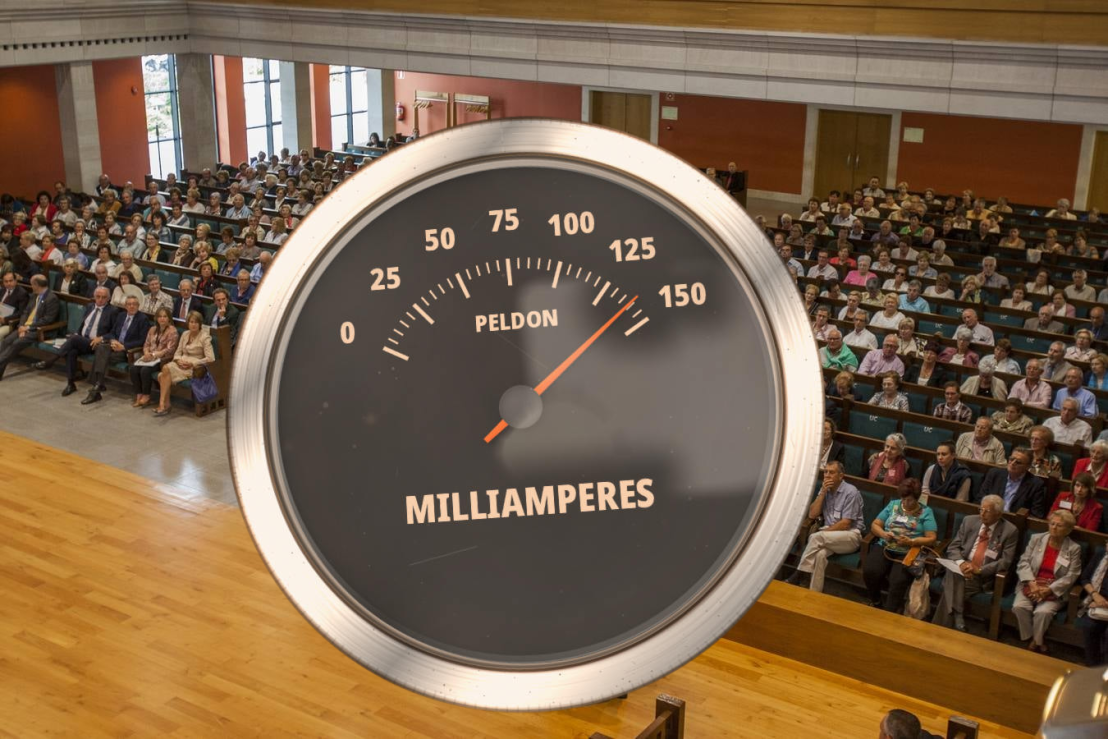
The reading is 140 mA
